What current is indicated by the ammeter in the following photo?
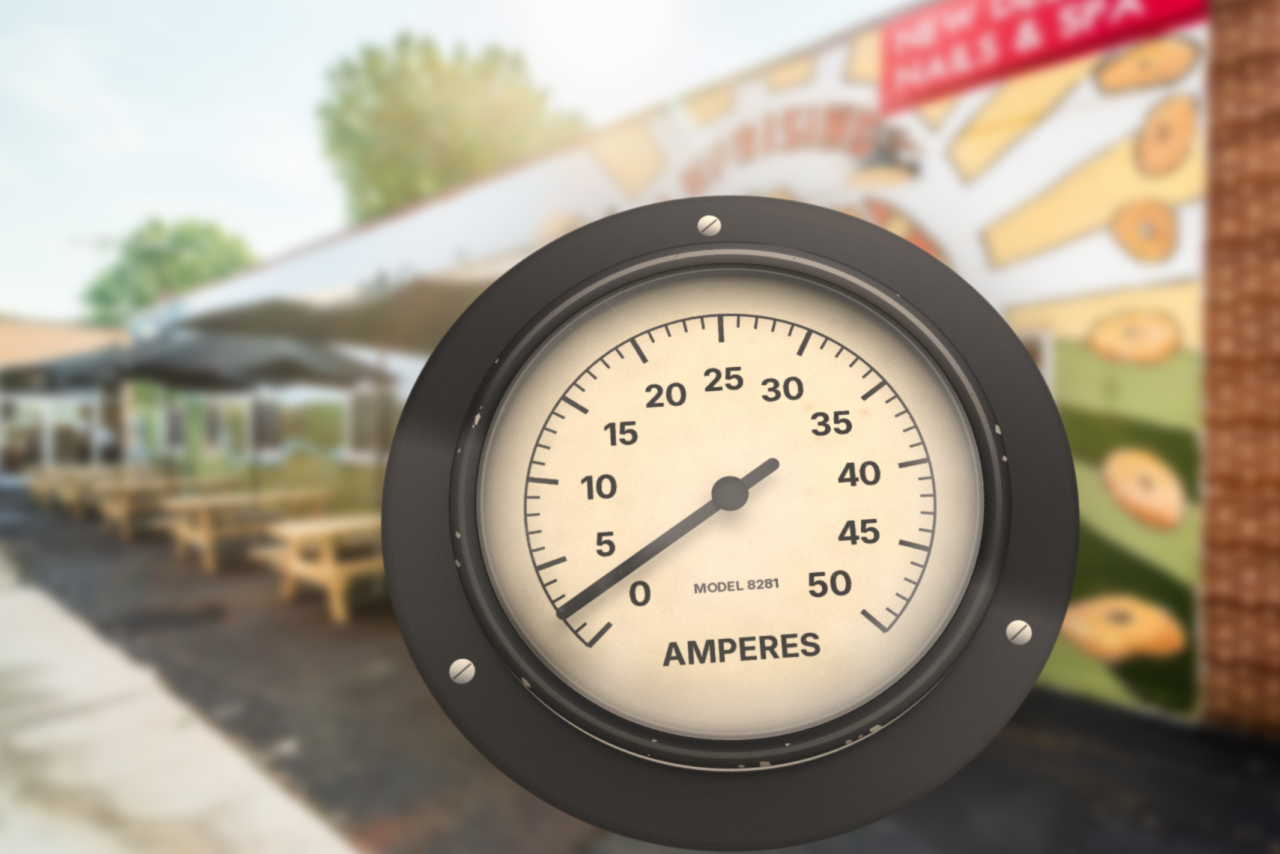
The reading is 2 A
